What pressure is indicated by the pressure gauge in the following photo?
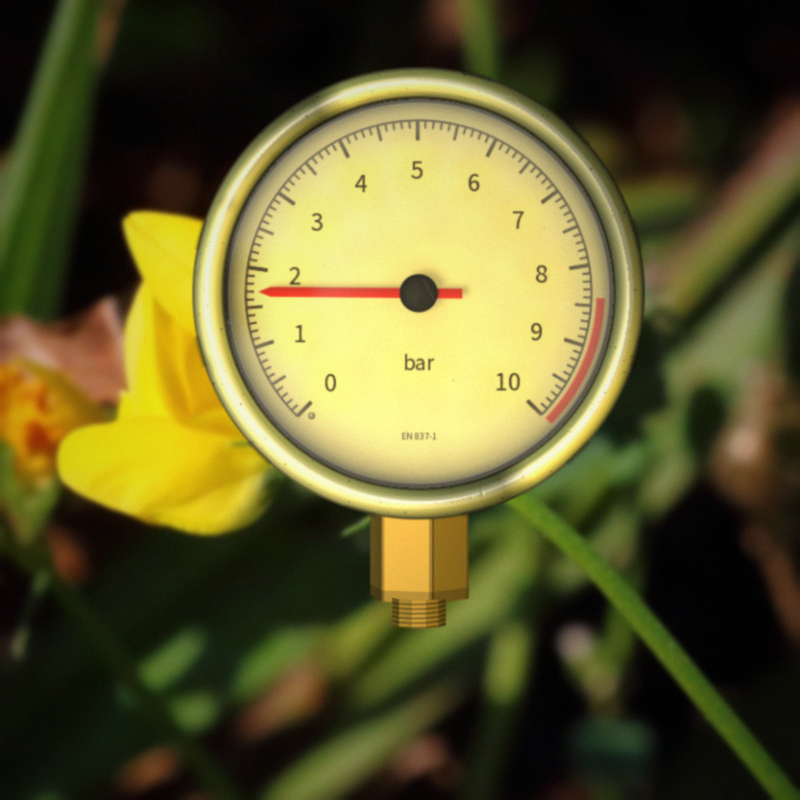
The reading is 1.7 bar
